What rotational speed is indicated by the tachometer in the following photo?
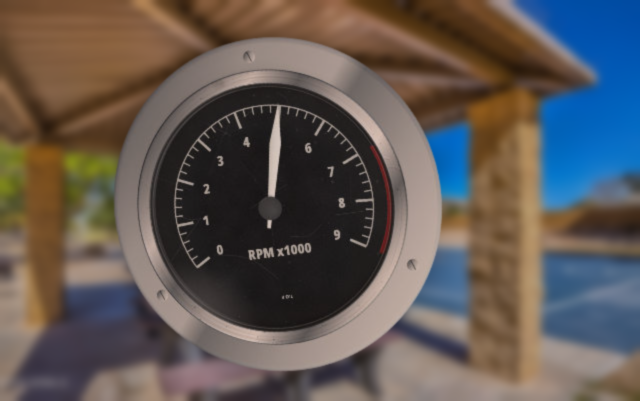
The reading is 5000 rpm
